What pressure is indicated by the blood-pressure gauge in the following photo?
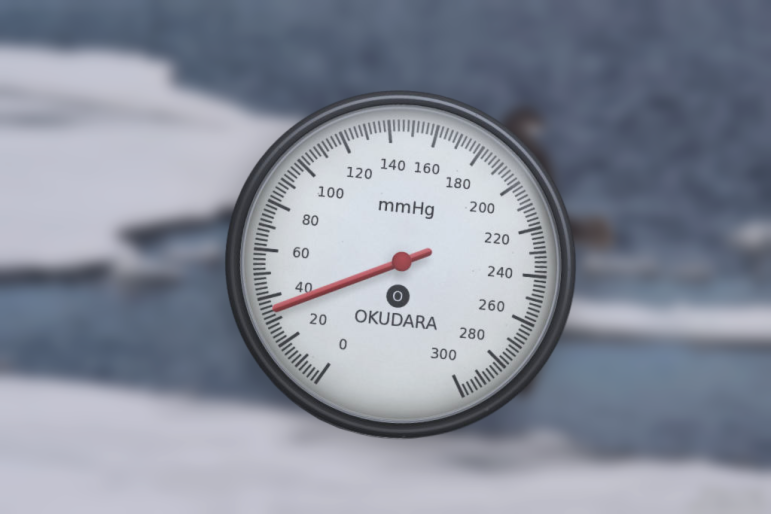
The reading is 34 mmHg
